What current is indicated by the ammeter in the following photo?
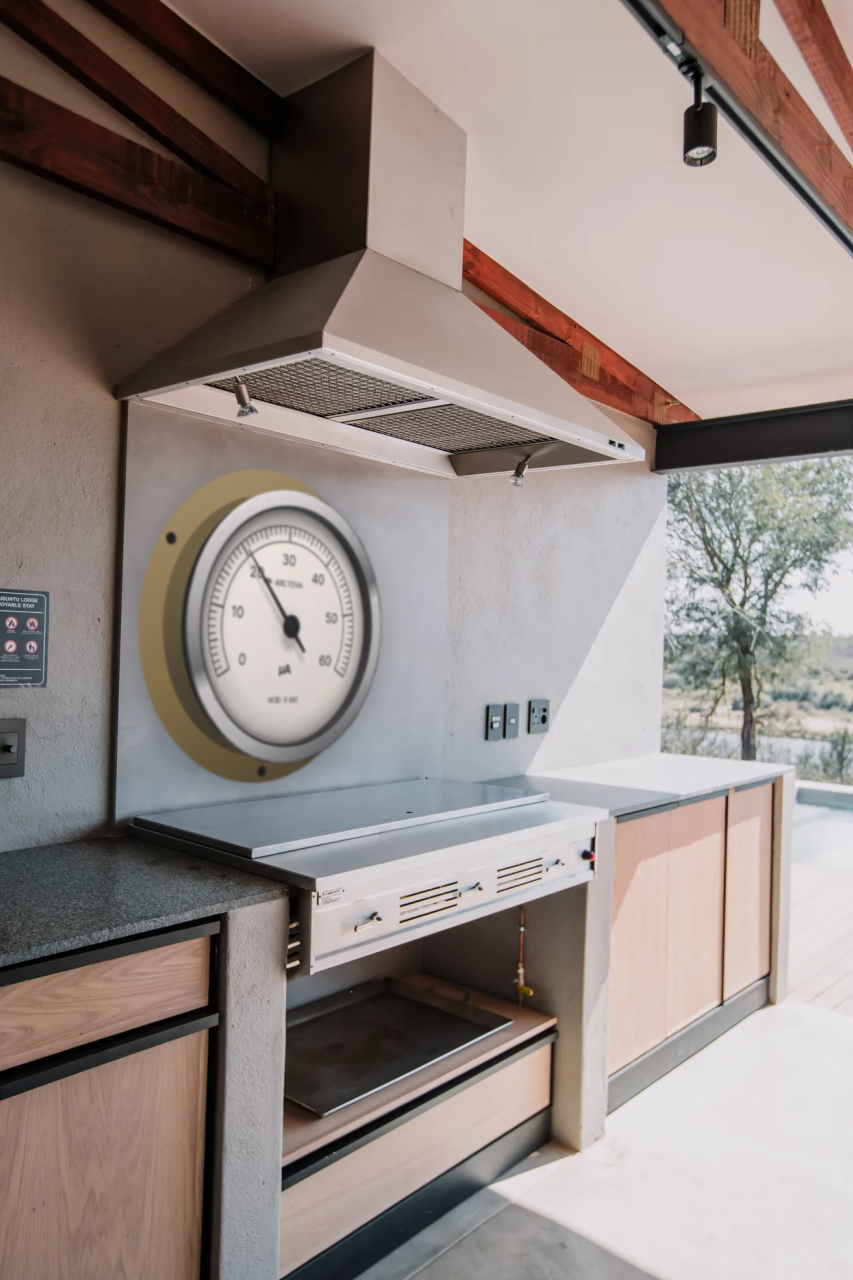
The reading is 20 µA
